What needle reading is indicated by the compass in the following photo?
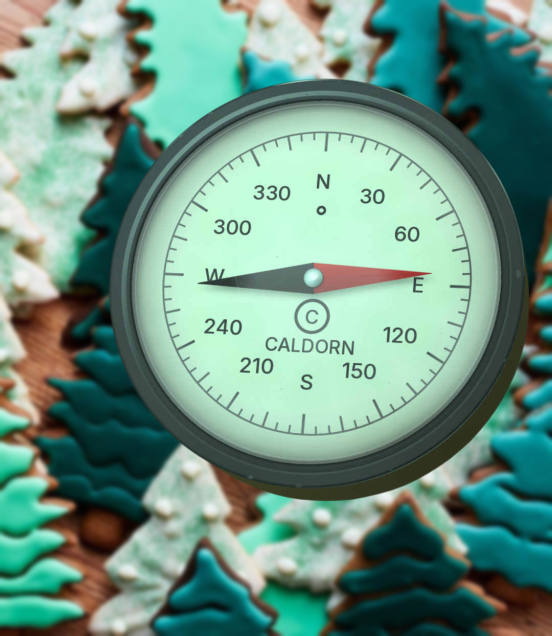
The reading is 85 °
